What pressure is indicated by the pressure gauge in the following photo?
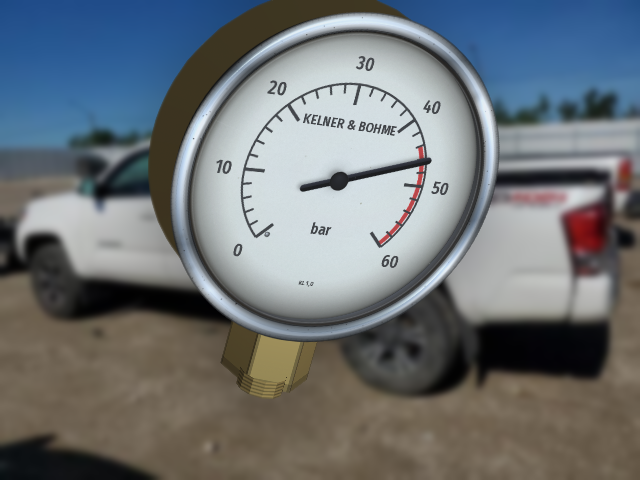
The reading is 46 bar
